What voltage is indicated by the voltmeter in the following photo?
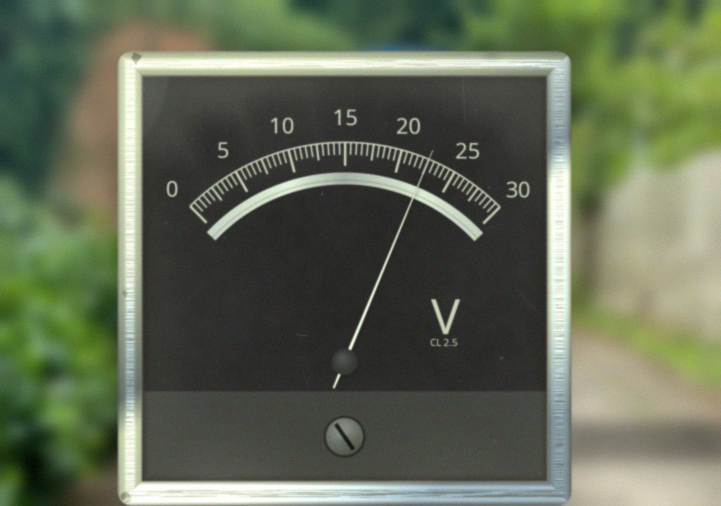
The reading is 22.5 V
